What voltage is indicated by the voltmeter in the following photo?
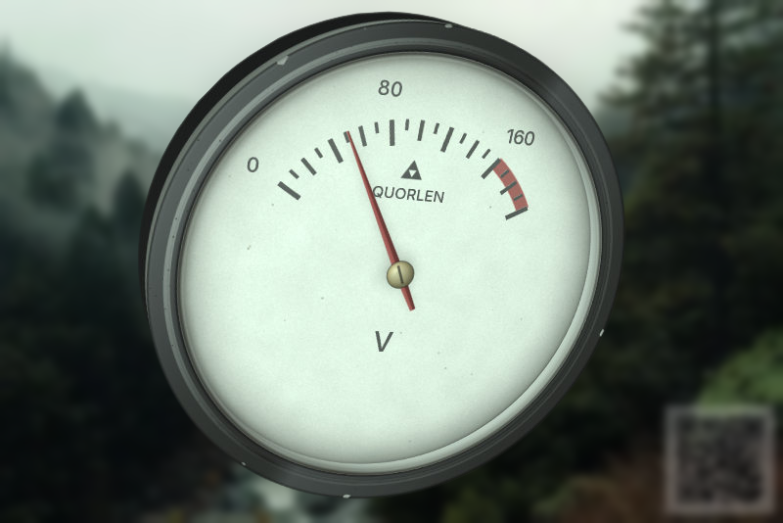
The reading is 50 V
